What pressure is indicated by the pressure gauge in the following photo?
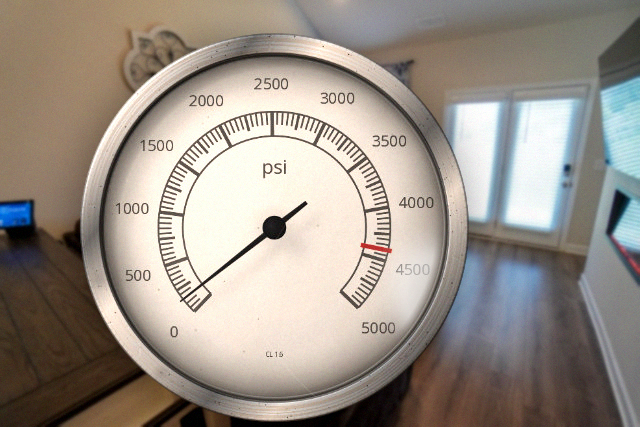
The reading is 150 psi
